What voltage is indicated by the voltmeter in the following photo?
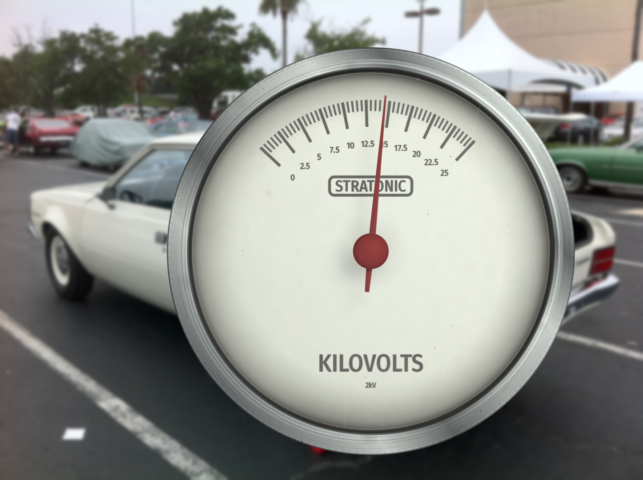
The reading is 14.5 kV
